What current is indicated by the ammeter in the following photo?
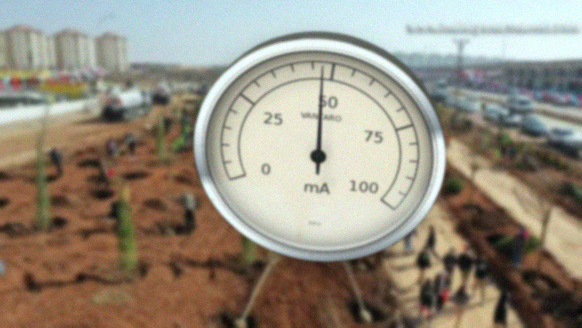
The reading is 47.5 mA
